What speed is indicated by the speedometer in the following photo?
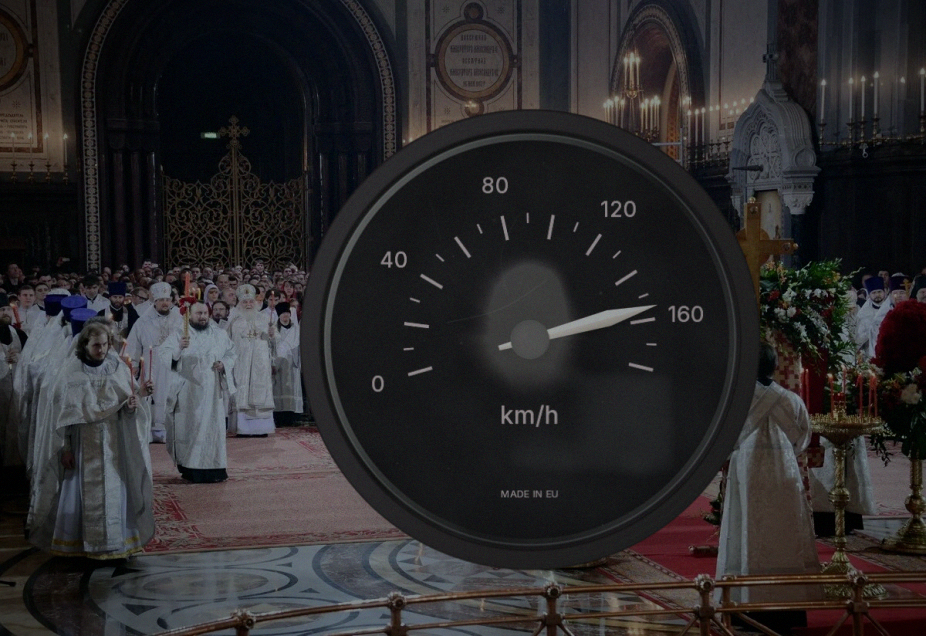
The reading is 155 km/h
